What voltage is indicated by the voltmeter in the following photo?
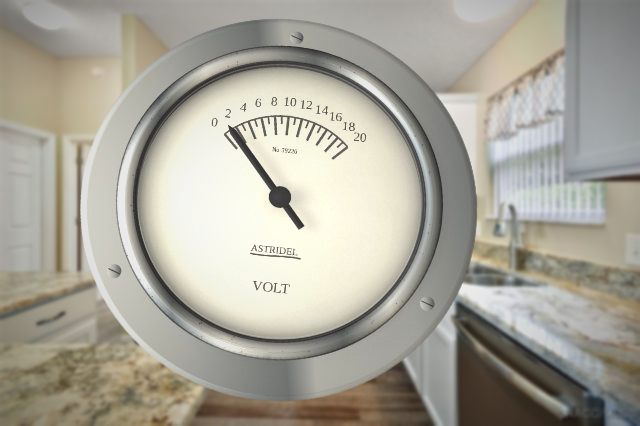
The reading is 1 V
